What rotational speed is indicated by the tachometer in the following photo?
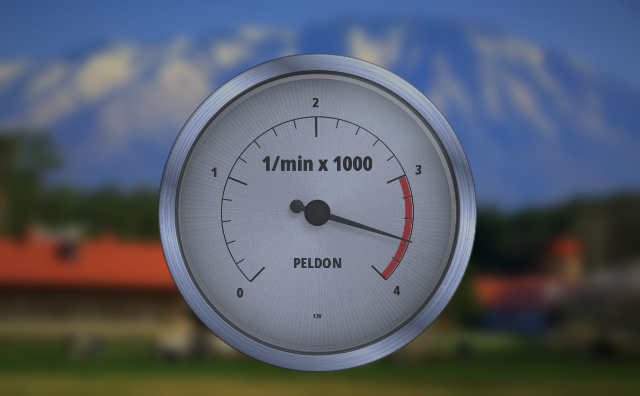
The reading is 3600 rpm
